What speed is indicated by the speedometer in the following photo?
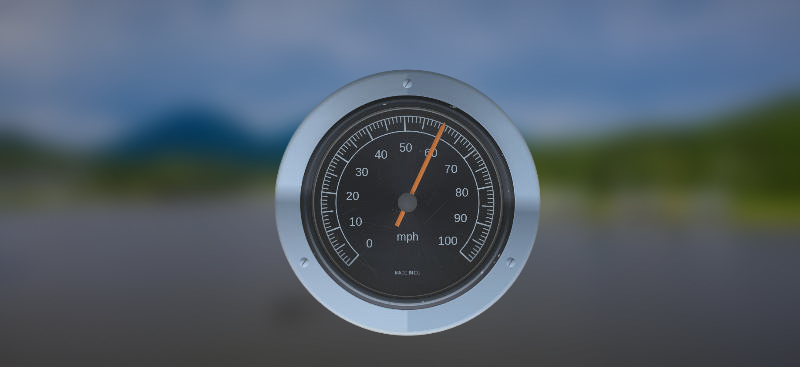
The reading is 60 mph
